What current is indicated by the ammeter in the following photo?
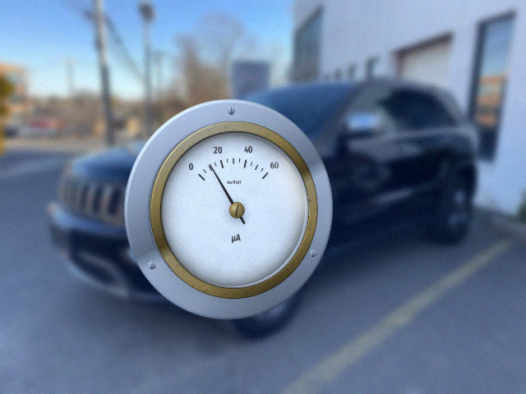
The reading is 10 µA
